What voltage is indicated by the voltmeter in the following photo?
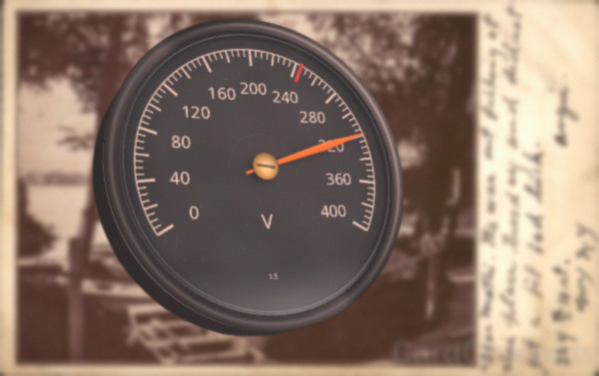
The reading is 320 V
